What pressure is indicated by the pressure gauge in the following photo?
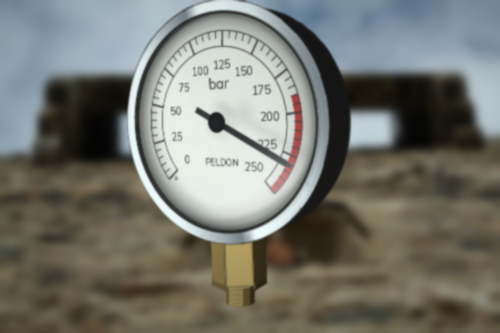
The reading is 230 bar
